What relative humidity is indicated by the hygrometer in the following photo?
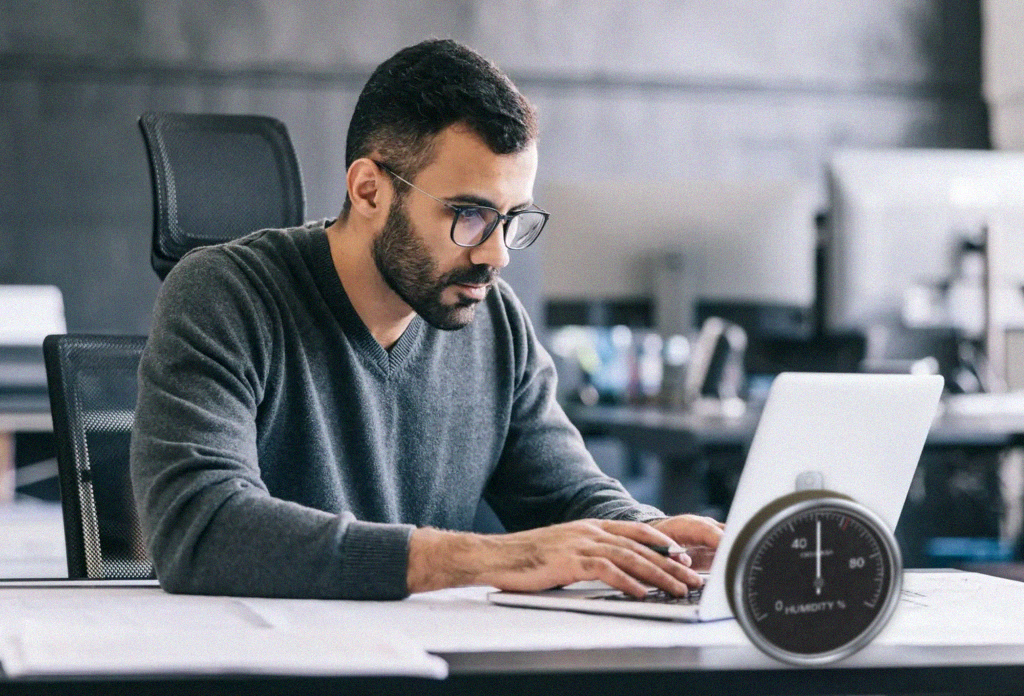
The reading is 50 %
